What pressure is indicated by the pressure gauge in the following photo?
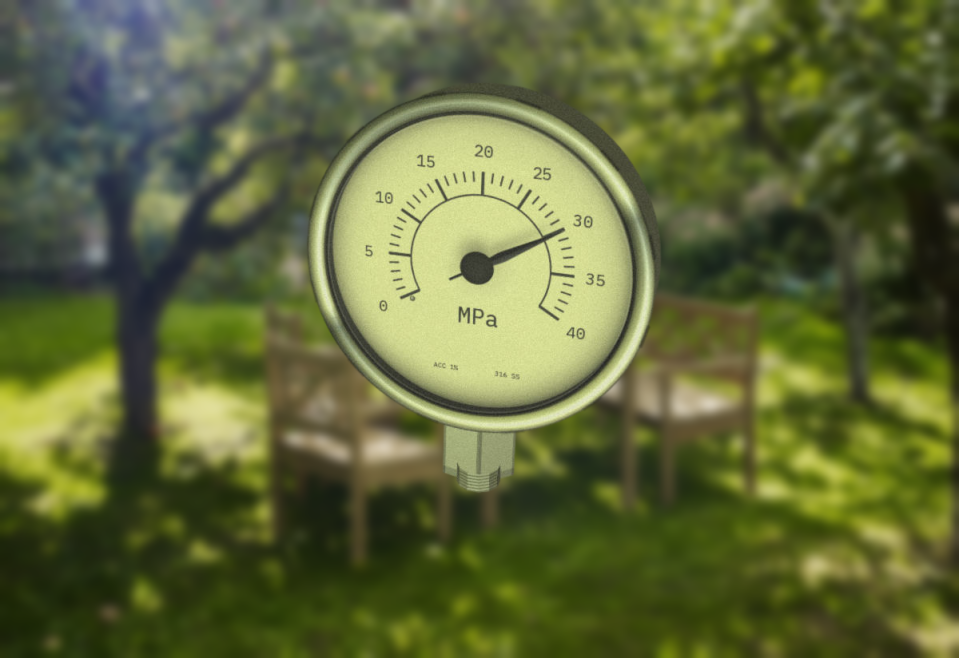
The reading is 30 MPa
